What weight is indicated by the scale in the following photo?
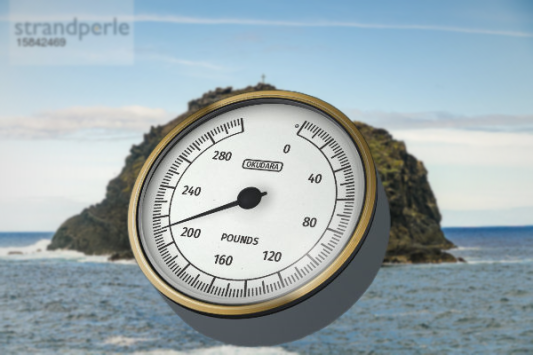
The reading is 210 lb
